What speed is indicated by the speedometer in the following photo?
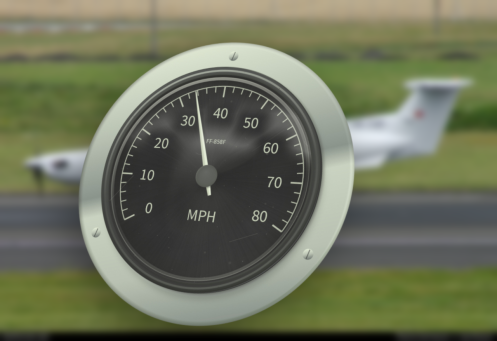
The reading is 34 mph
